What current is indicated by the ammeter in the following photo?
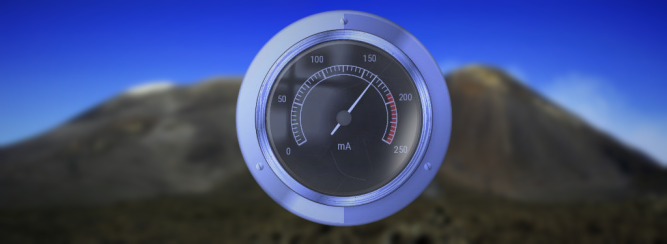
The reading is 165 mA
